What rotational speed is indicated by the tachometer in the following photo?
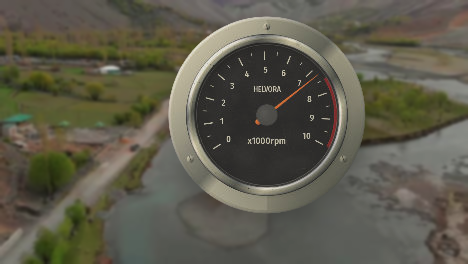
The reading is 7250 rpm
